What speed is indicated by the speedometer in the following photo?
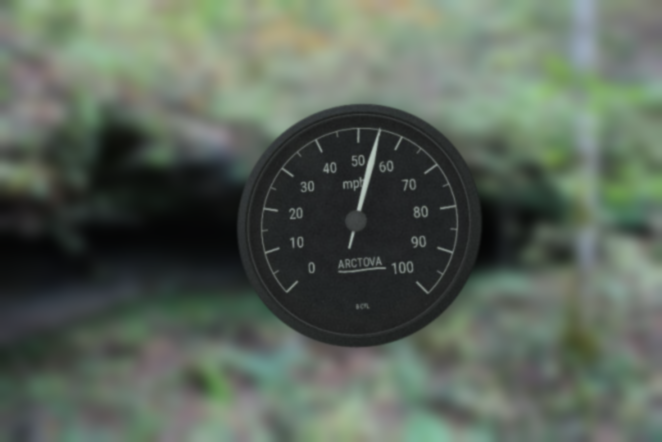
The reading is 55 mph
